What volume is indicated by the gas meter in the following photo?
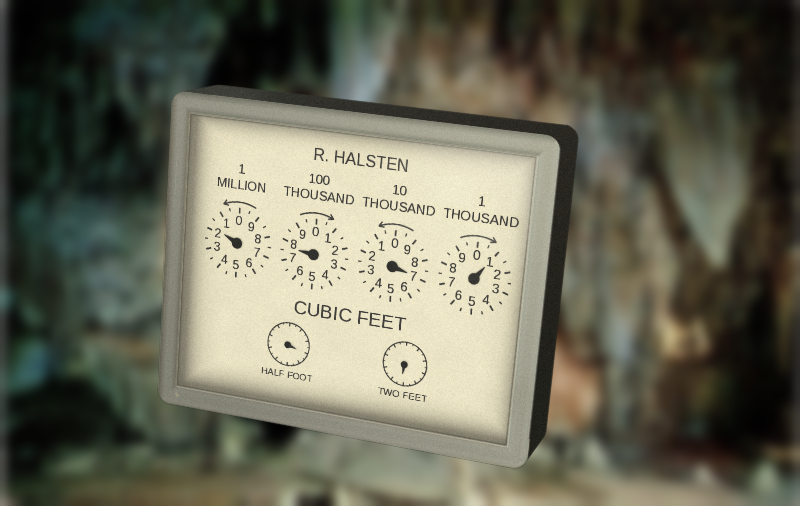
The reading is 177100 ft³
